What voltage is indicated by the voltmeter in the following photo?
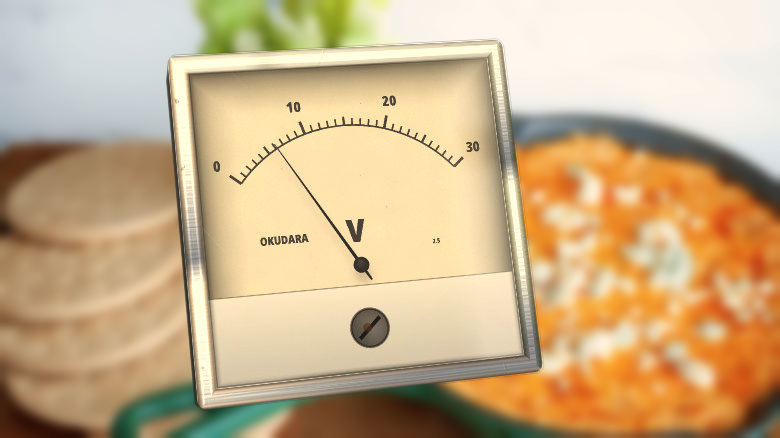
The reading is 6 V
